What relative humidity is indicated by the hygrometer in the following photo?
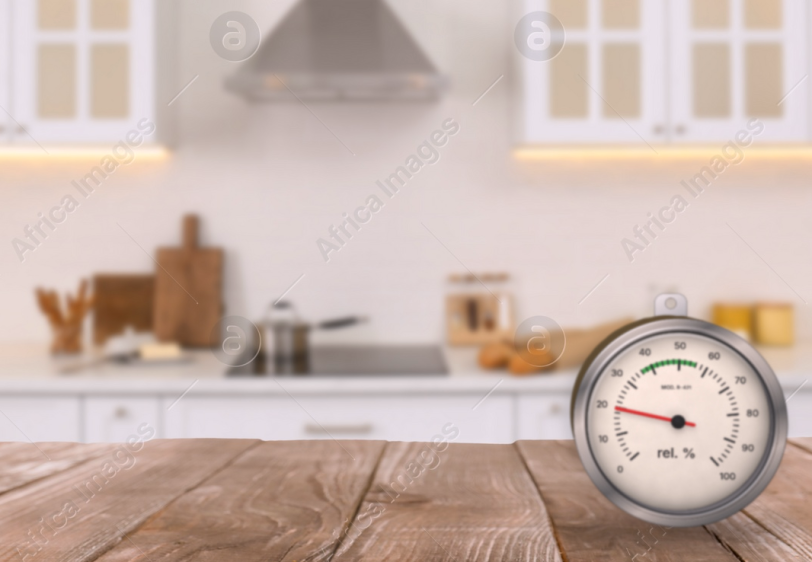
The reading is 20 %
